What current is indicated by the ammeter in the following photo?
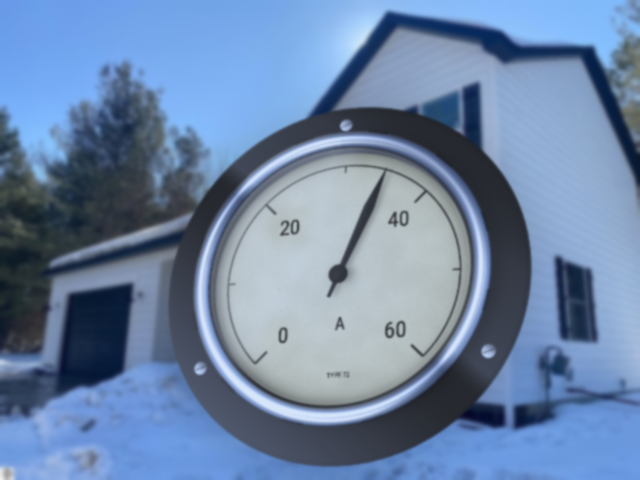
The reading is 35 A
